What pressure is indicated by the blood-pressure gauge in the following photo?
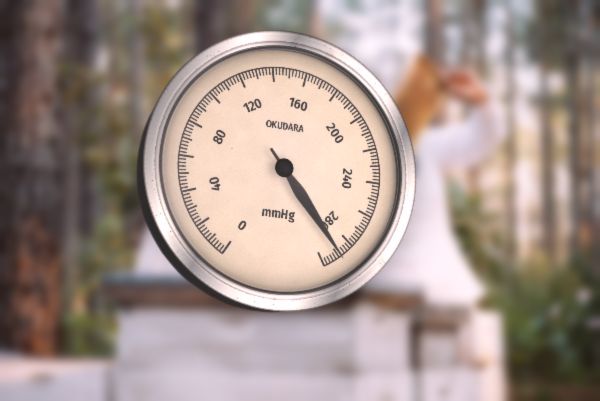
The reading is 290 mmHg
